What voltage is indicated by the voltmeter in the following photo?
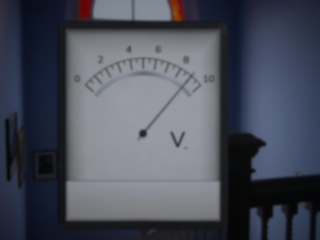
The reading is 9 V
